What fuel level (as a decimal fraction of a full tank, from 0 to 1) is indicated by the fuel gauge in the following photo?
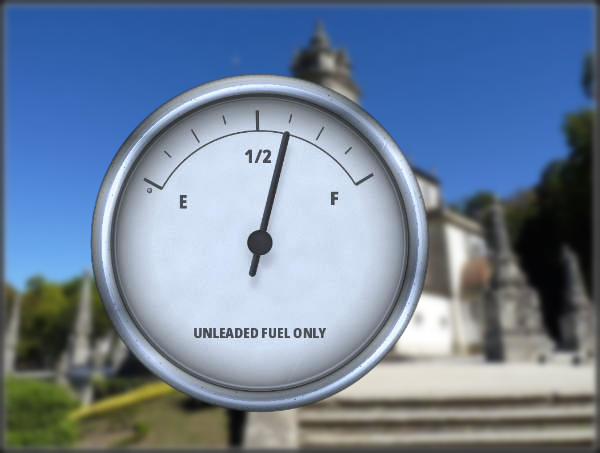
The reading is 0.625
